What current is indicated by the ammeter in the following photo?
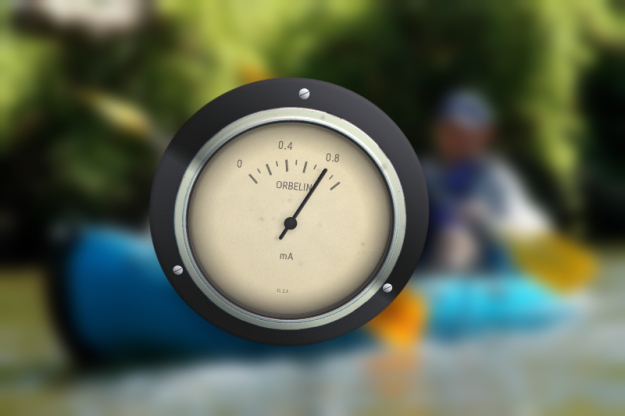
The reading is 0.8 mA
